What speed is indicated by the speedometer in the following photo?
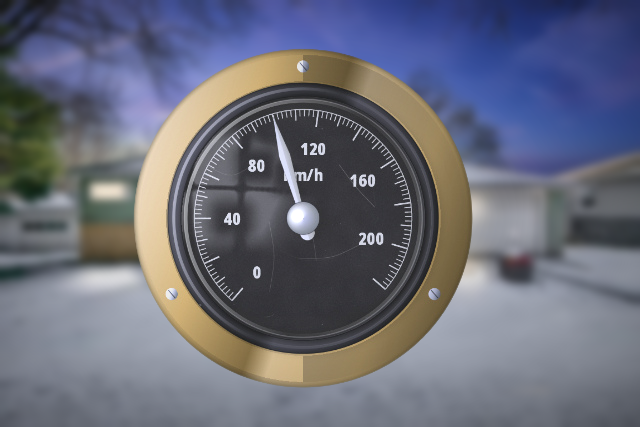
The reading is 100 km/h
